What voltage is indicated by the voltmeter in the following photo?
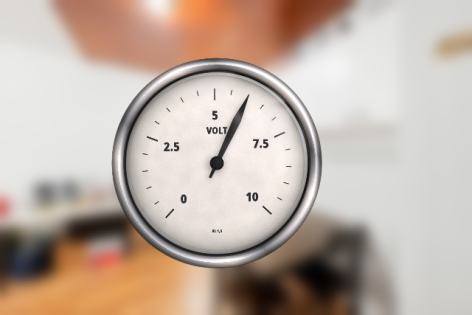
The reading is 6 V
